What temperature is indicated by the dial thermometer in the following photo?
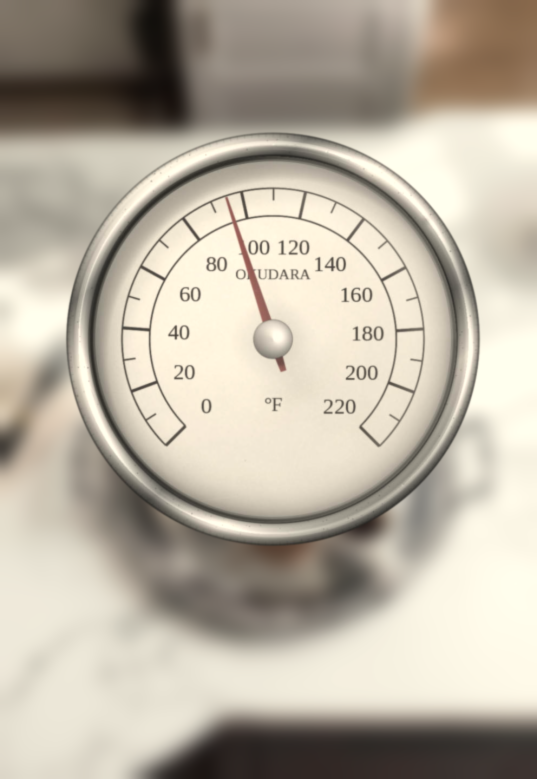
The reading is 95 °F
